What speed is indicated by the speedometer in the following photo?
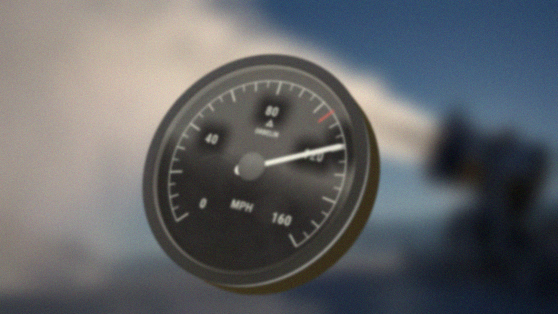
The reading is 120 mph
